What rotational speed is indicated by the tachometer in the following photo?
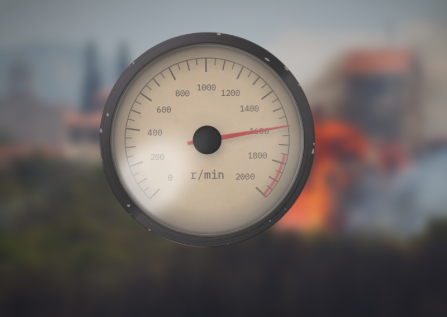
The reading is 1600 rpm
